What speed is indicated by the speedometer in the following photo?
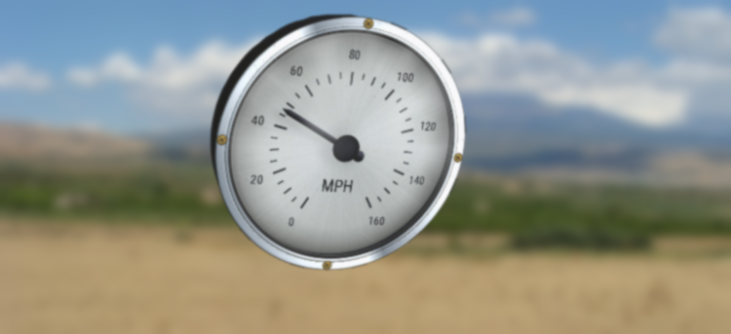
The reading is 47.5 mph
